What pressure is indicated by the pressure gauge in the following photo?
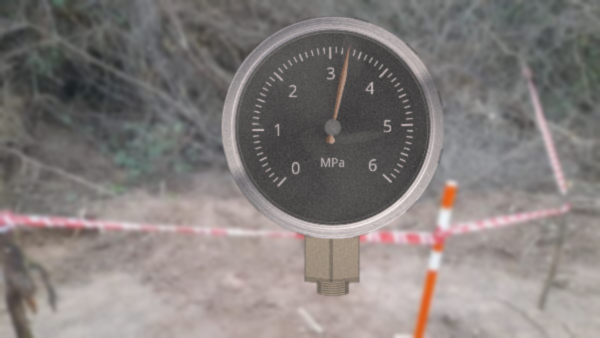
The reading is 3.3 MPa
